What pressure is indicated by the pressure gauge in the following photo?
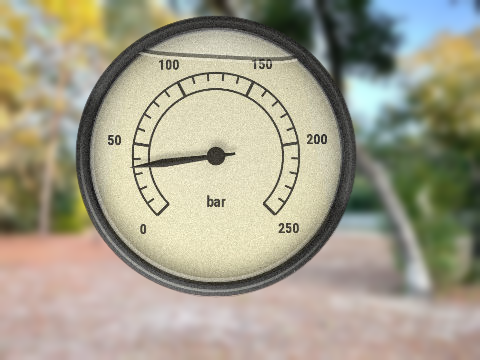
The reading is 35 bar
